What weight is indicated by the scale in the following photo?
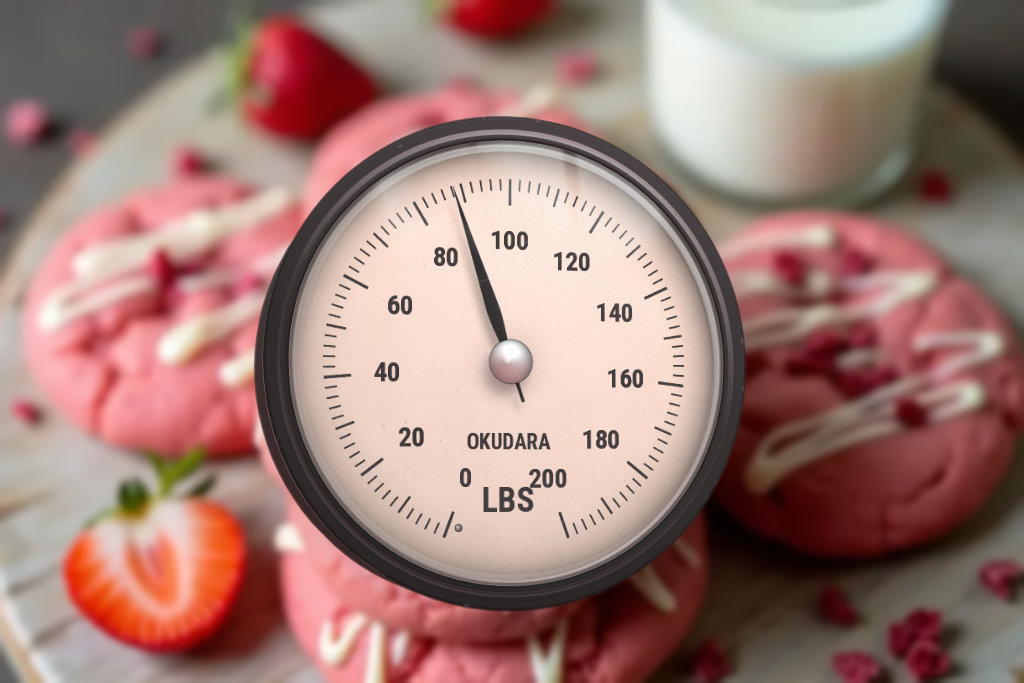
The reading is 88 lb
